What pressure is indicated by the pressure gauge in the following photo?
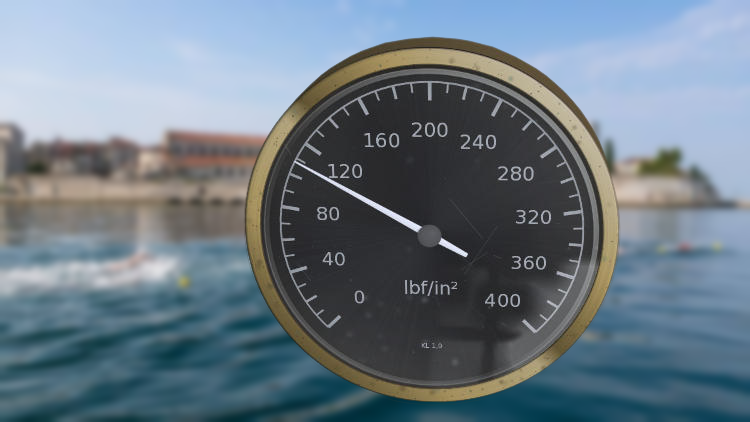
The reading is 110 psi
